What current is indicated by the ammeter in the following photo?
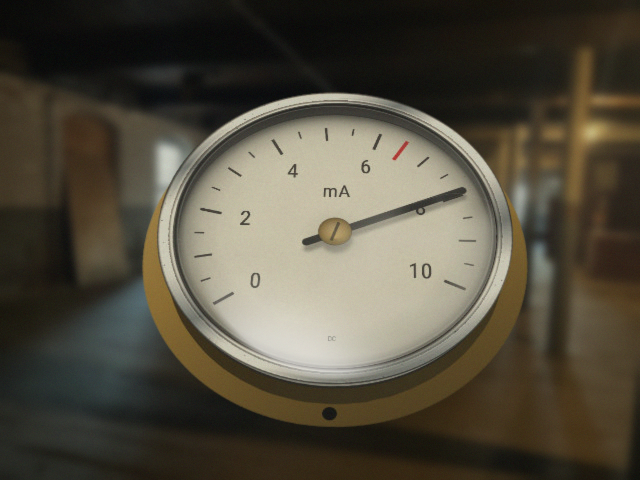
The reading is 8 mA
